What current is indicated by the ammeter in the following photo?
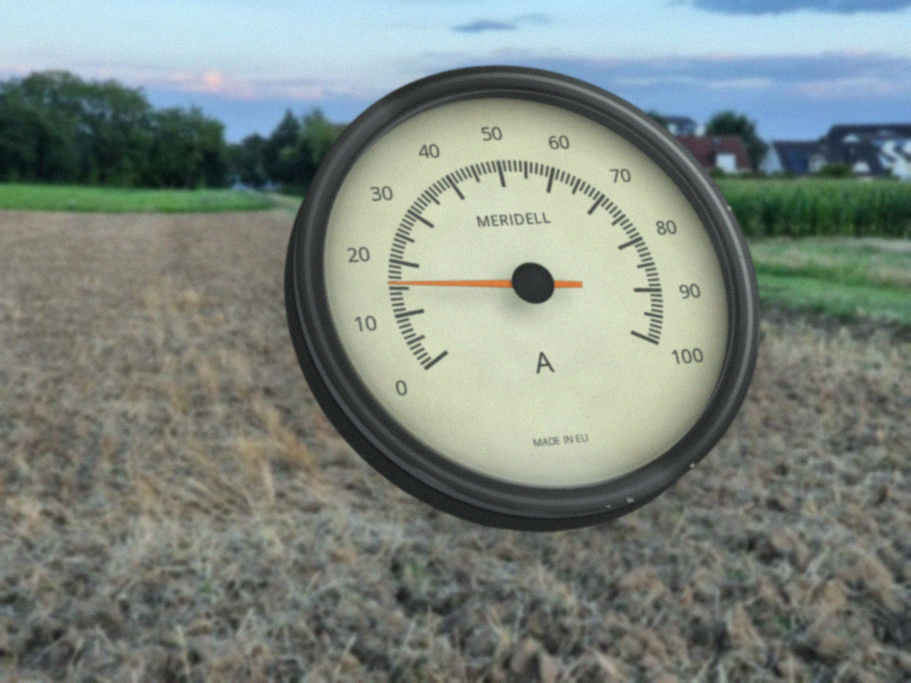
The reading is 15 A
